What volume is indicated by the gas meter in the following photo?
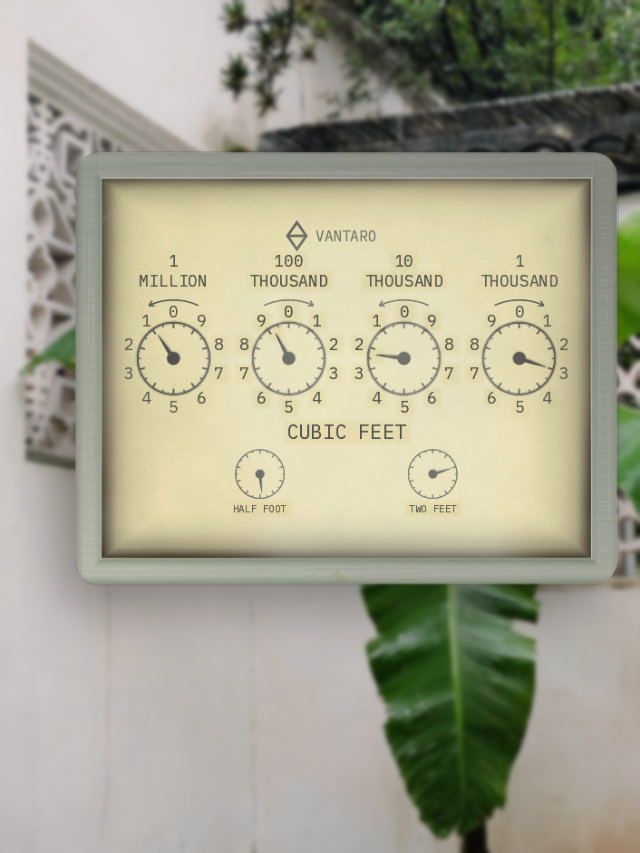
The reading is 92300 ft³
